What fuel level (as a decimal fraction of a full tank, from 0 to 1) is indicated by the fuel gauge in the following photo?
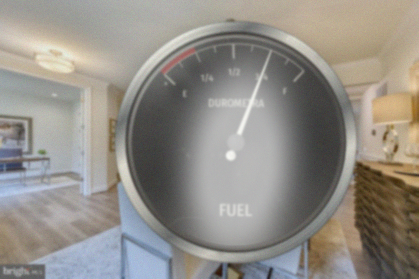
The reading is 0.75
